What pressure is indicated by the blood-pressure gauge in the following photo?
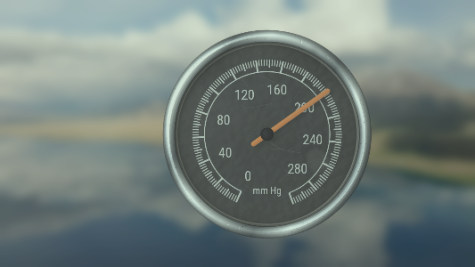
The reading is 200 mmHg
